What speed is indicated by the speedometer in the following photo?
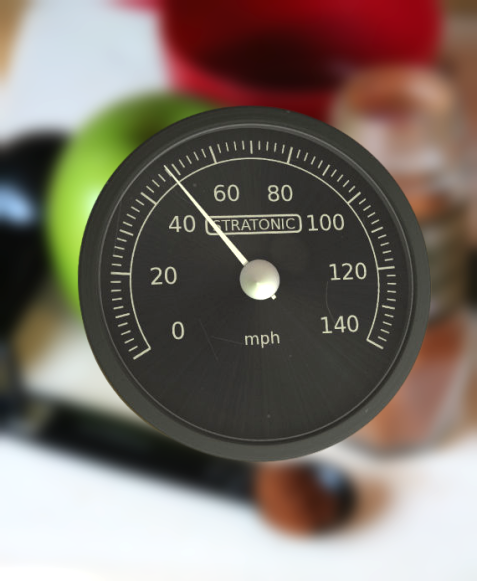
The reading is 48 mph
